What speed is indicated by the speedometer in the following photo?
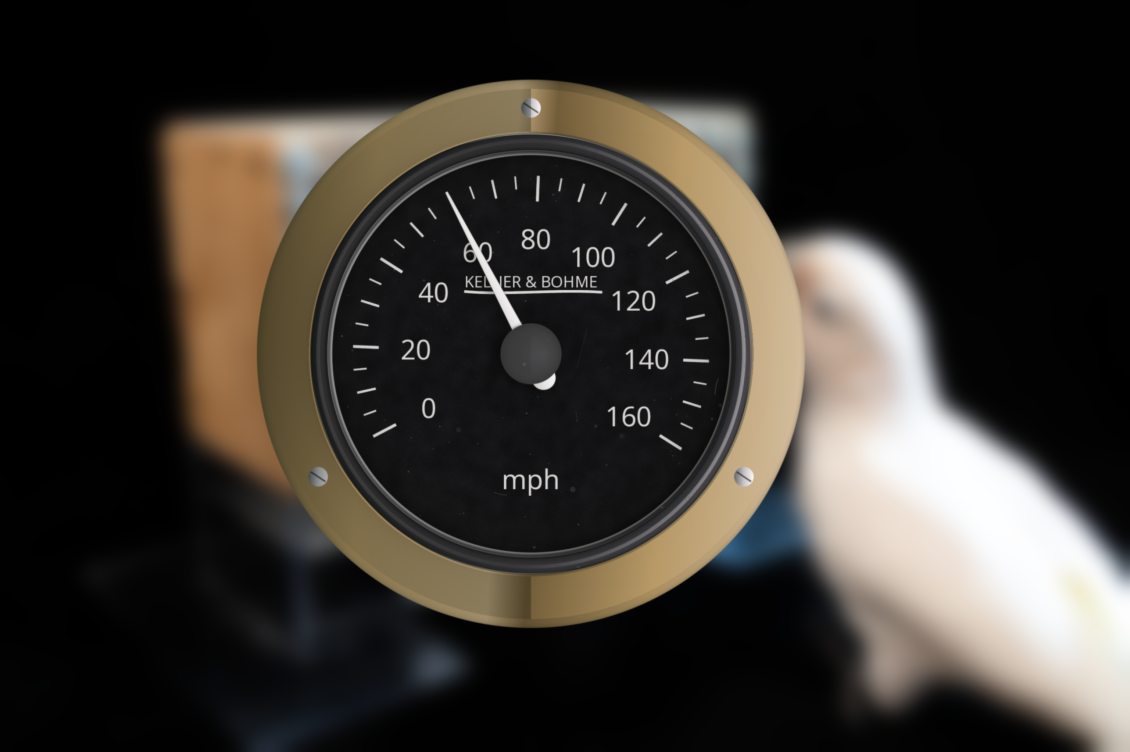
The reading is 60 mph
